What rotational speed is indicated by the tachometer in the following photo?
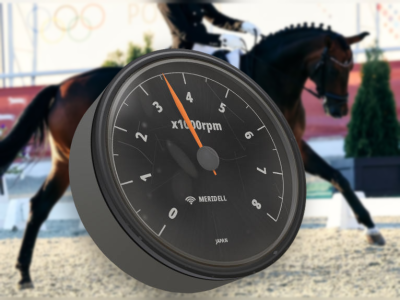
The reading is 3500 rpm
